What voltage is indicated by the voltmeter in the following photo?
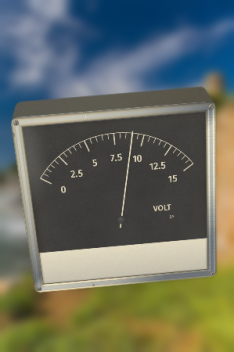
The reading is 9 V
